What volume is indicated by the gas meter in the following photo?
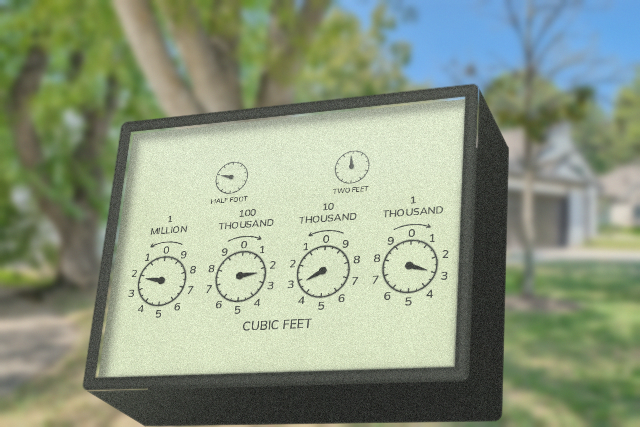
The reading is 223300 ft³
